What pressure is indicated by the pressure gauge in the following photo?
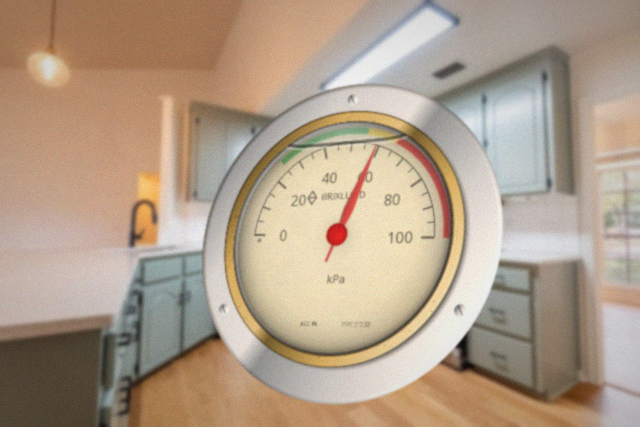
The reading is 60 kPa
